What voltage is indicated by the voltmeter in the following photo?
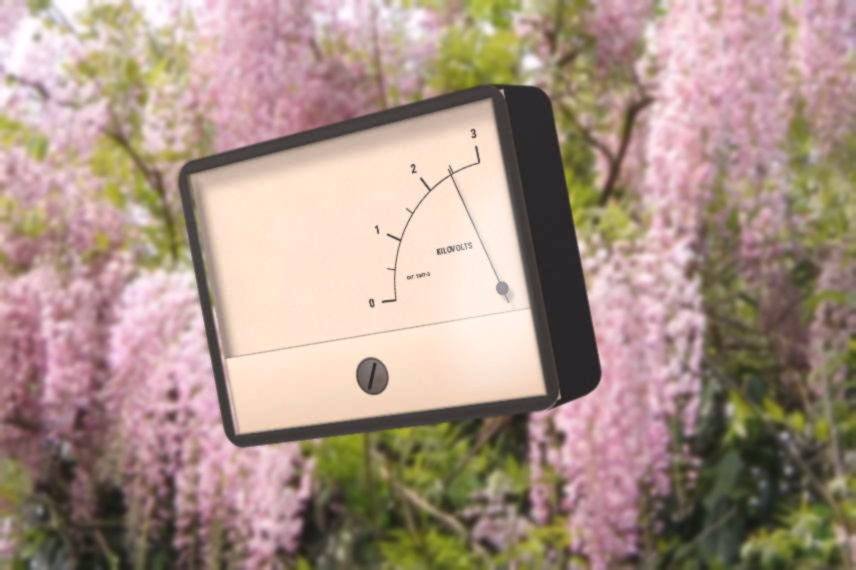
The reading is 2.5 kV
